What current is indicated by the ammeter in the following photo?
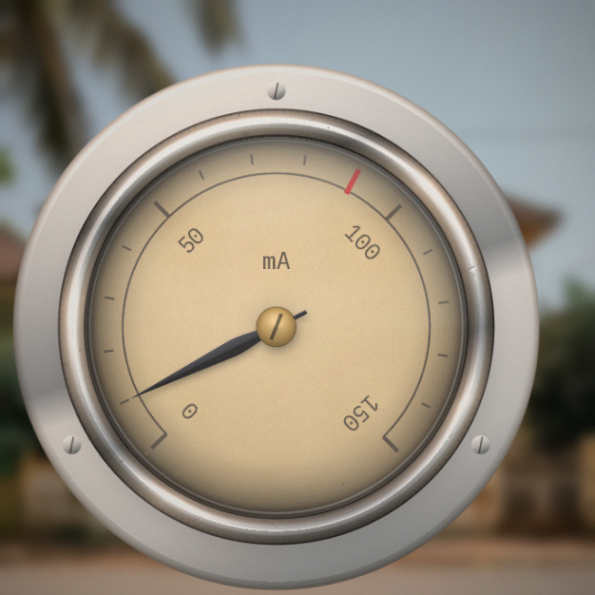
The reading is 10 mA
